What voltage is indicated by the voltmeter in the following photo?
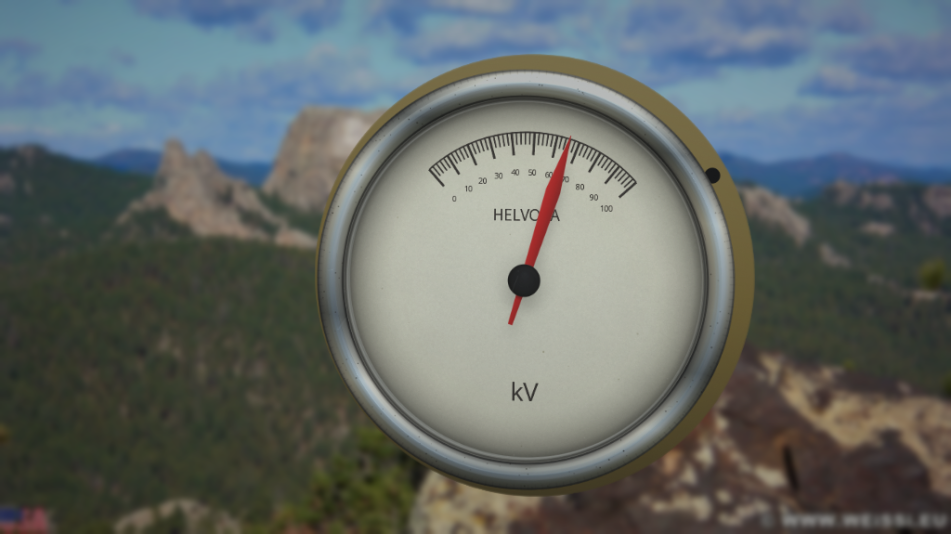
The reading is 66 kV
